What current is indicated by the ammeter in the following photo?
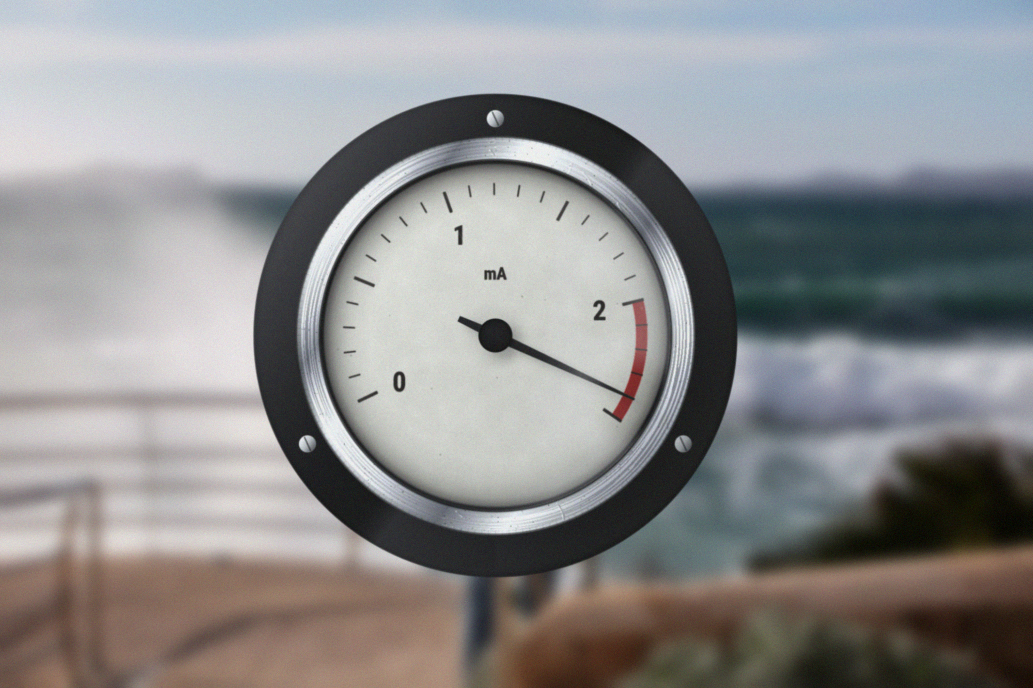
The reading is 2.4 mA
